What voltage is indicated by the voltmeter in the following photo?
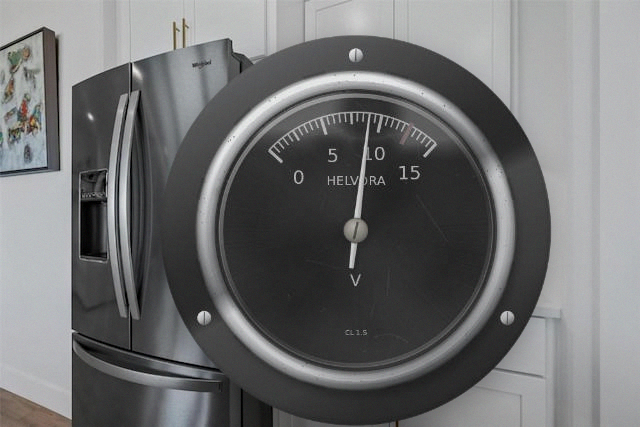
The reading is 9 V
